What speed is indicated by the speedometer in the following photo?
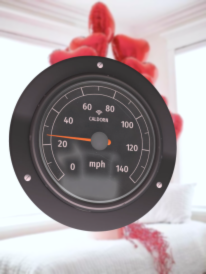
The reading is 25 mph
